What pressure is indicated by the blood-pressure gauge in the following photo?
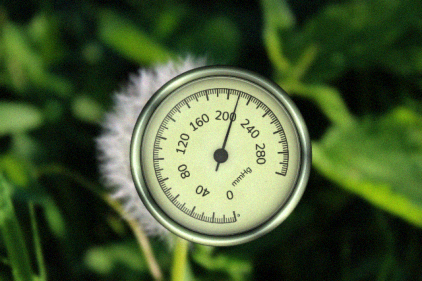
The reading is 210 mmHg
